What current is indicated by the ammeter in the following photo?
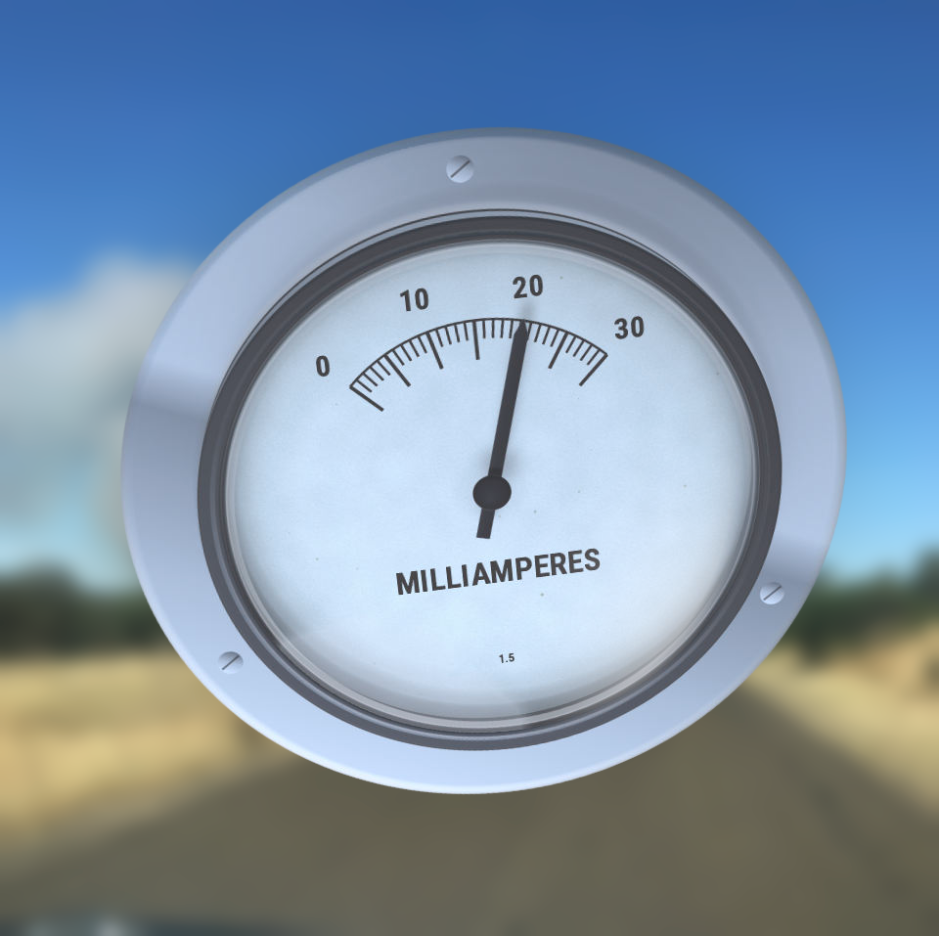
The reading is 20 mA
